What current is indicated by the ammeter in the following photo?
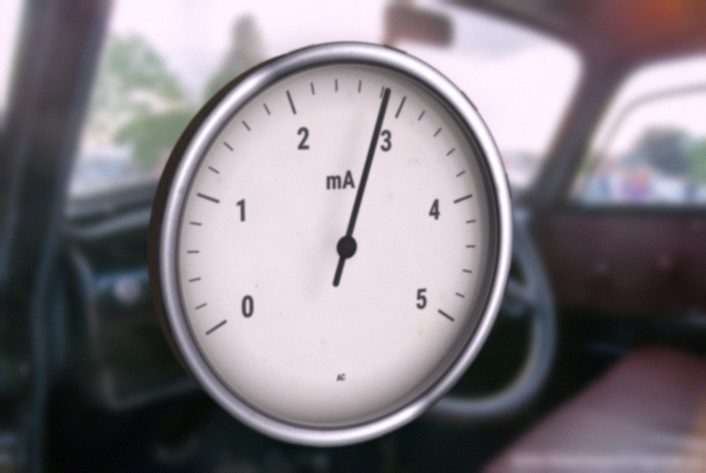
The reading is 2.8 mA
